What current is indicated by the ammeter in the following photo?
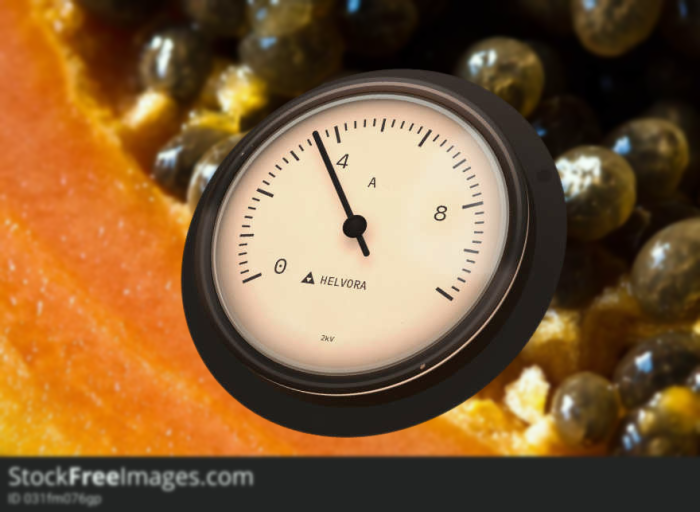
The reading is 3.6 A
